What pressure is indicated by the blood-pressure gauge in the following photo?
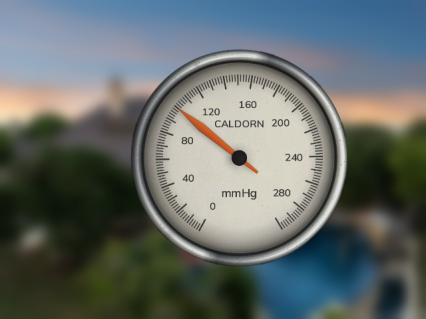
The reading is 100 mmHg
